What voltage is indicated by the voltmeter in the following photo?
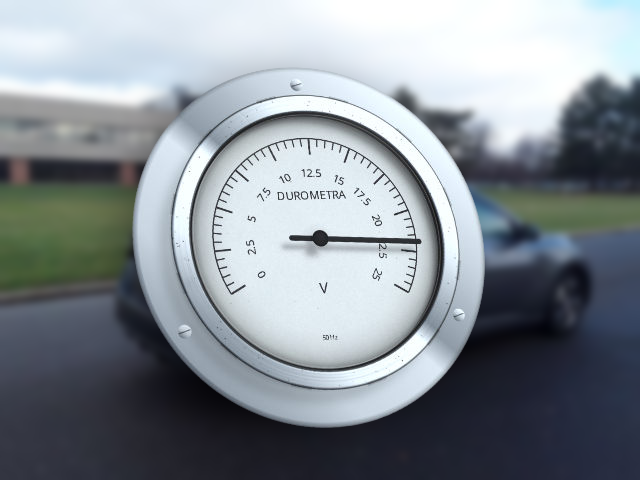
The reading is 22 V
